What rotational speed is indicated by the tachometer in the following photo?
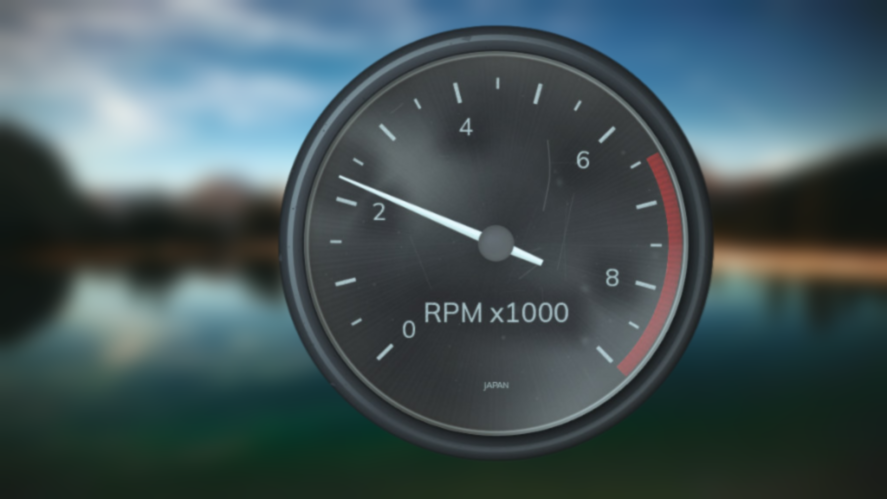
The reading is 2250 rpm
